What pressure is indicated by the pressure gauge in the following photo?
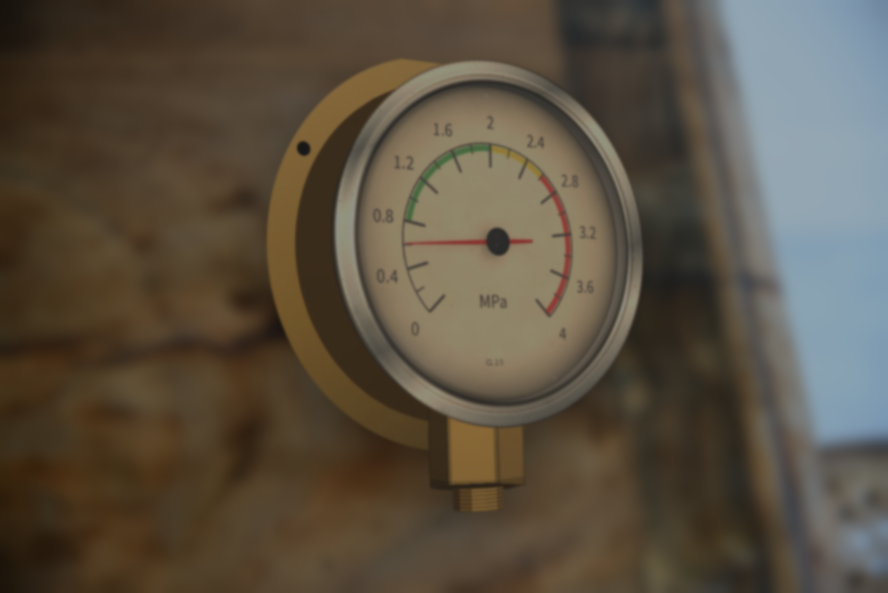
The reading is 0.6 MPa
